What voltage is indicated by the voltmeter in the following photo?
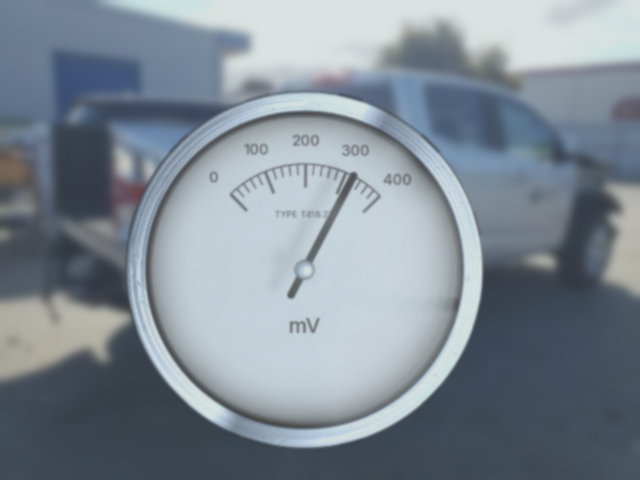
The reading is 320 mV
